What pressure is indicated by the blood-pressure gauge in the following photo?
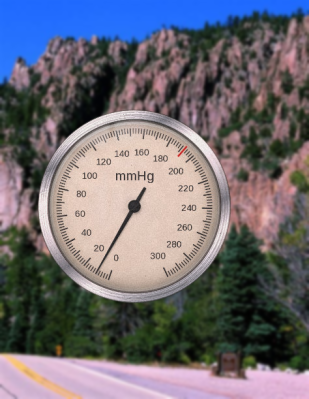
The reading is 10 mmHg
